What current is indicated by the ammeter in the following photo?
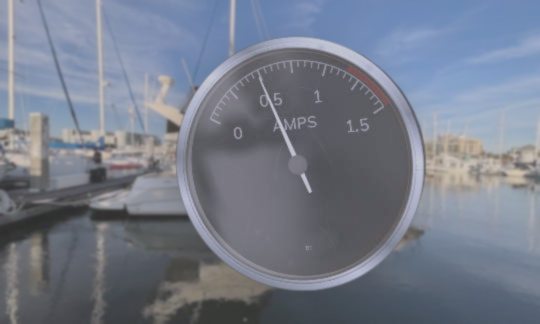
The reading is 0.5 A
